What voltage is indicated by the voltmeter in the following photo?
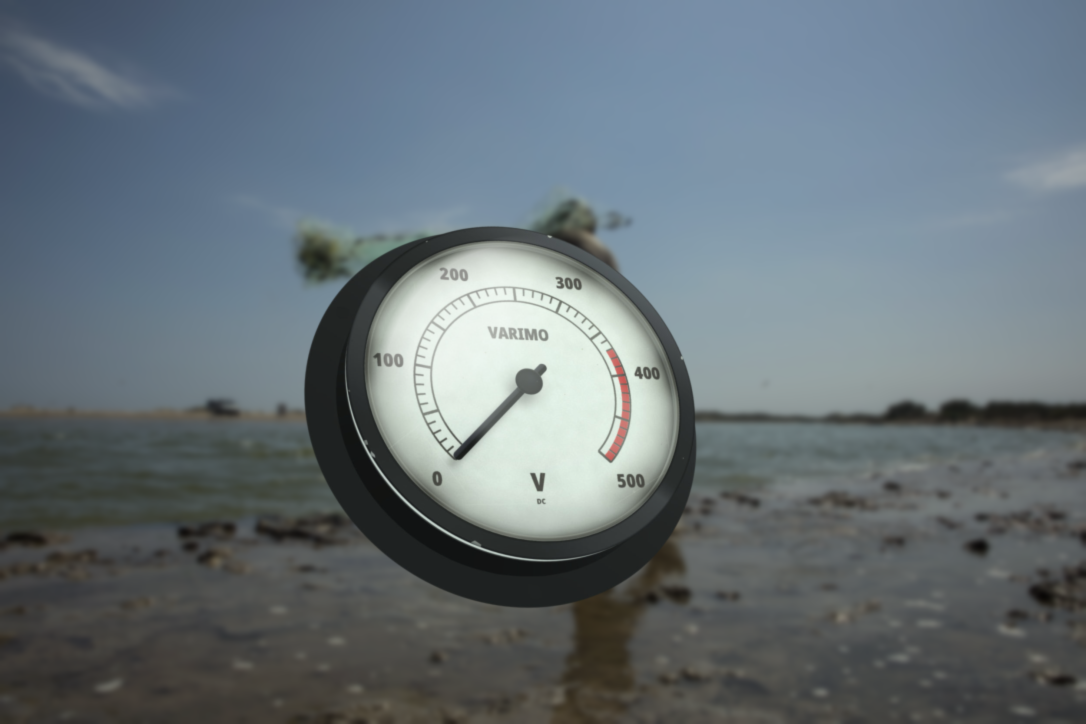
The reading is 0 V
